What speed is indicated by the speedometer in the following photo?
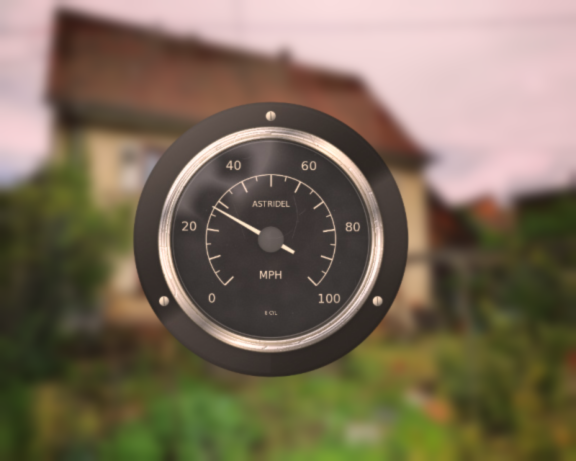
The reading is 27.5 mph
